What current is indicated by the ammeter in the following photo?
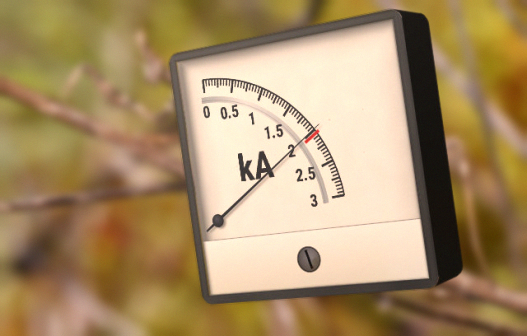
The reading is 2 kA
